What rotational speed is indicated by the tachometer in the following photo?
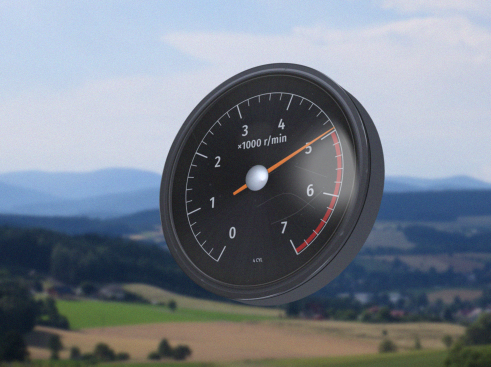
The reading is 5000 rpm
